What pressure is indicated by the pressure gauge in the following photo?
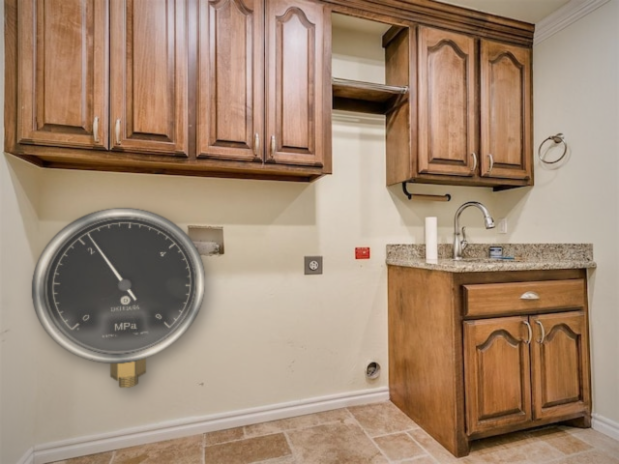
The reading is 2.2 MPa
